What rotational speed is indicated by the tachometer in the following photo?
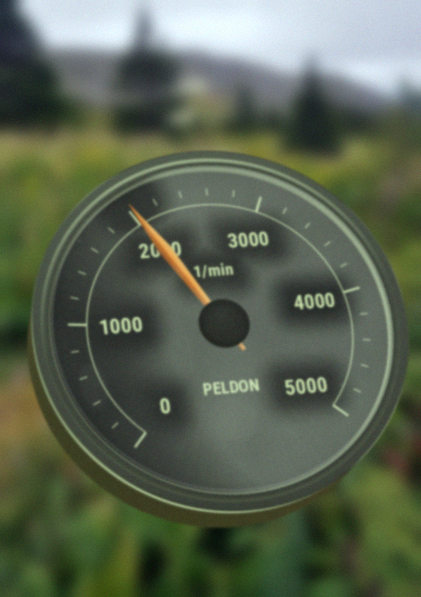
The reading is 2000 rpm
